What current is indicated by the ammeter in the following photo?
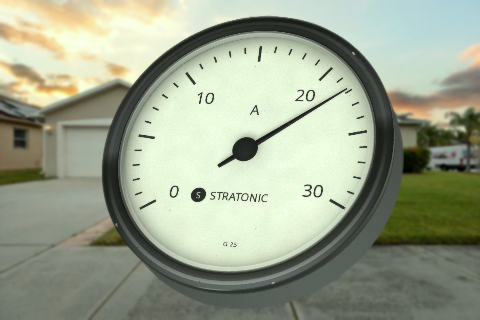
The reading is 22 A
